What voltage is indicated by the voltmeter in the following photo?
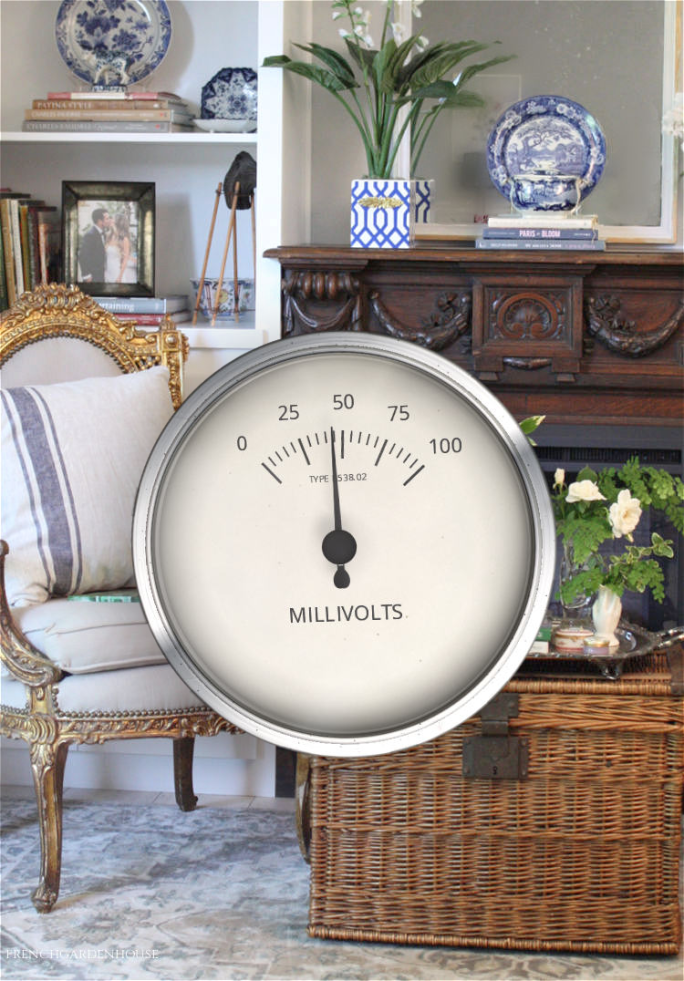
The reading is 45 mV
